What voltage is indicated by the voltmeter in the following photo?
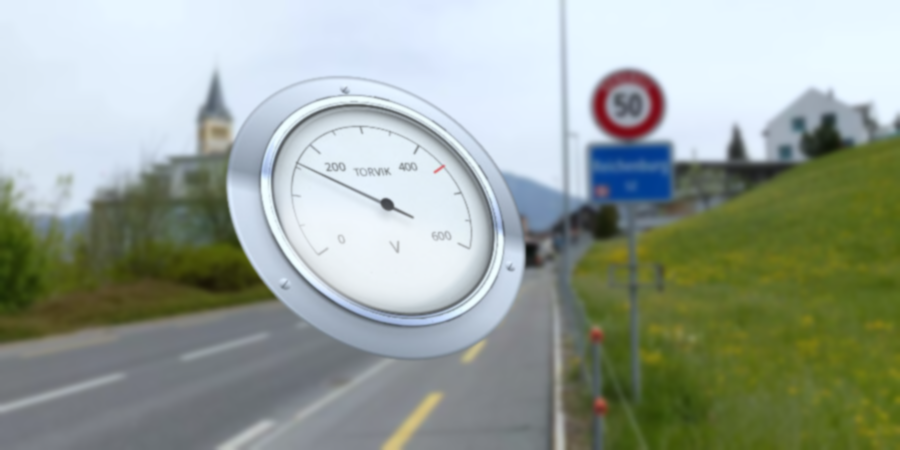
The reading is 150 V
